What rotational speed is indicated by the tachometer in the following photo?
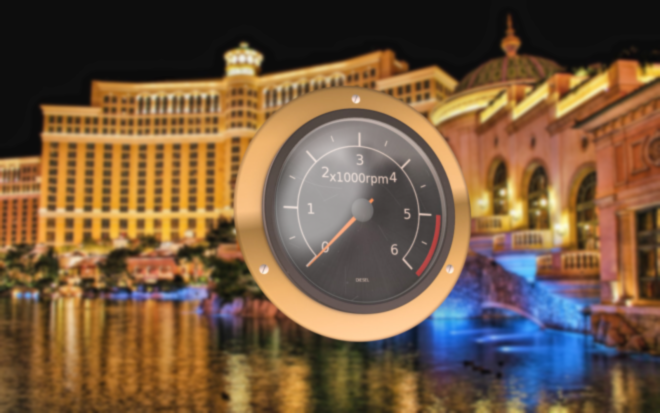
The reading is 0 rpm
